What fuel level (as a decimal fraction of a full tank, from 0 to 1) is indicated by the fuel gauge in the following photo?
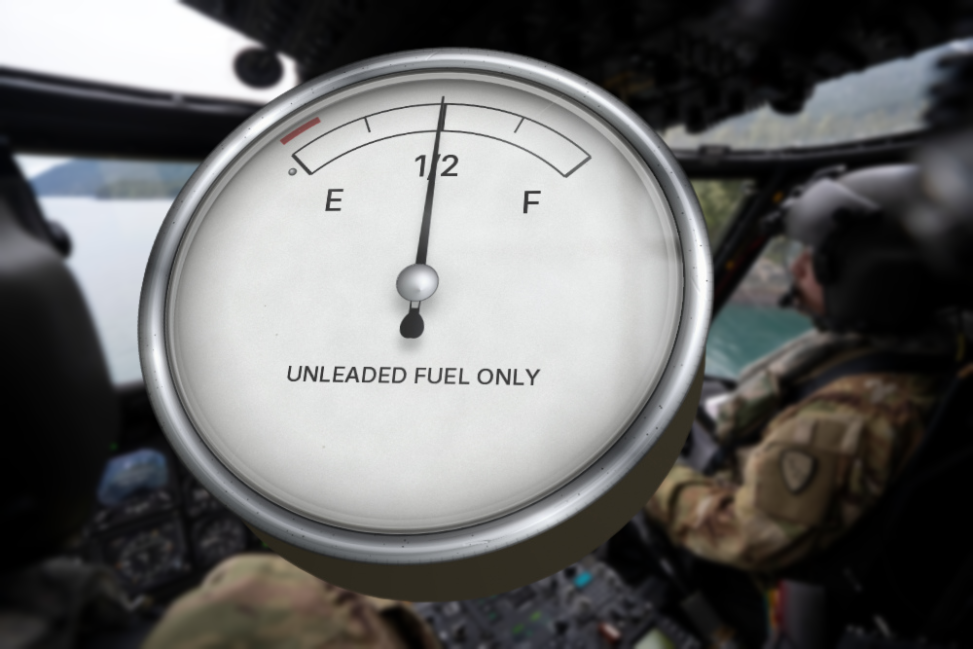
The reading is 0.5
